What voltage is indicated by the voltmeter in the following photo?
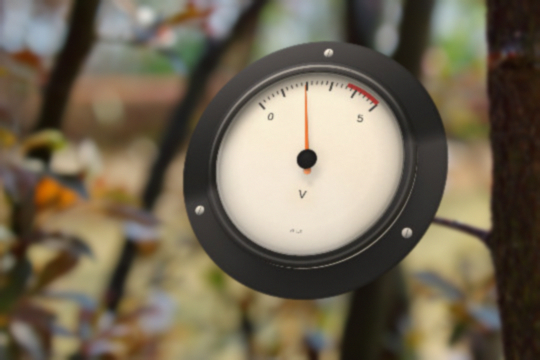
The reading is 2 V
